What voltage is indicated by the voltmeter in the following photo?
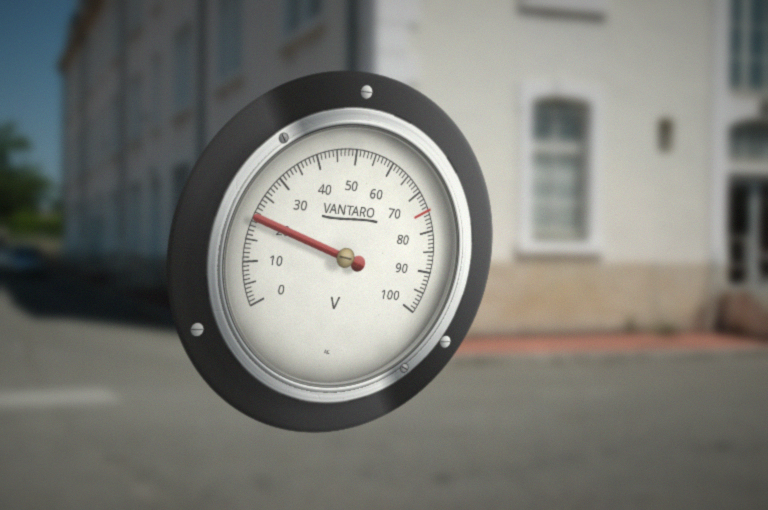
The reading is 20 V
